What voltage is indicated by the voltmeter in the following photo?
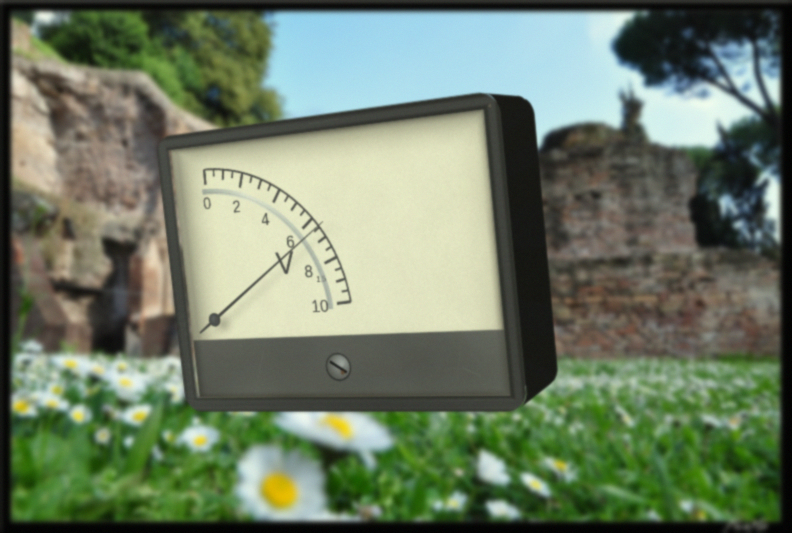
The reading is 6.5 V
